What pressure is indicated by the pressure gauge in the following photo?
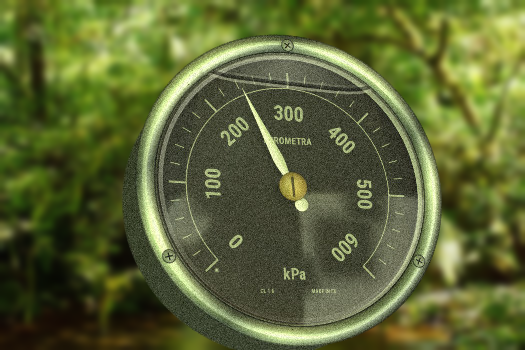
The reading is 240 kPa
